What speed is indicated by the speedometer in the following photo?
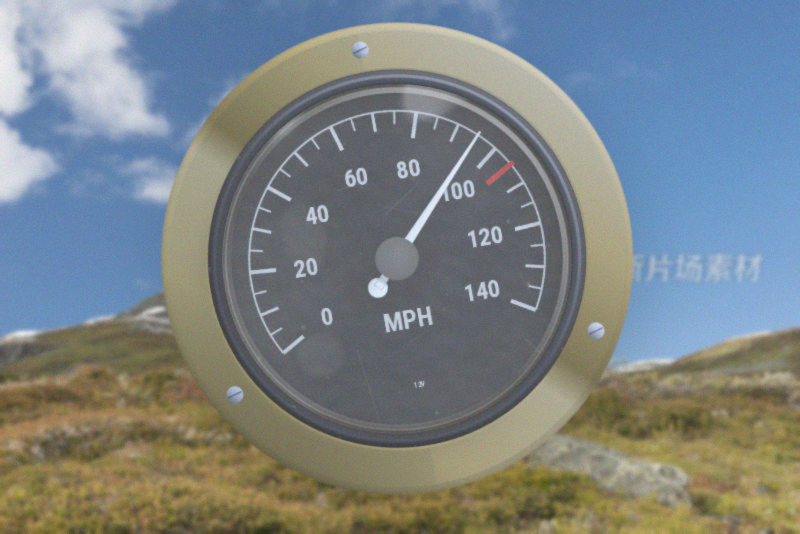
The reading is 95 mph
